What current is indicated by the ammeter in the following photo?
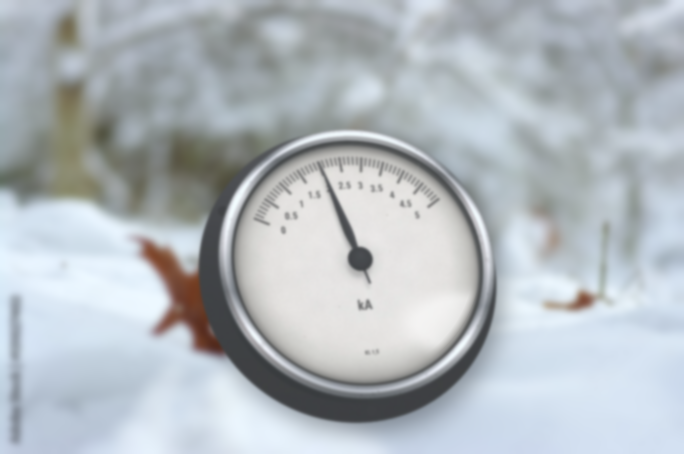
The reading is 2 kA
